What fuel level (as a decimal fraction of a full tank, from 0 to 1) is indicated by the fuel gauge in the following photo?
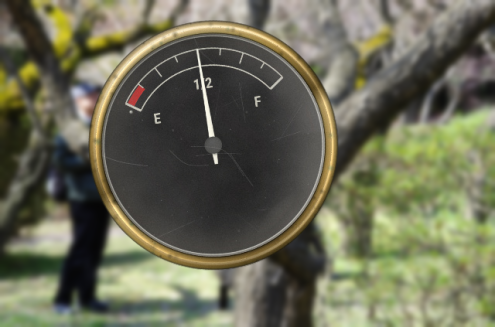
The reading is 0.5
